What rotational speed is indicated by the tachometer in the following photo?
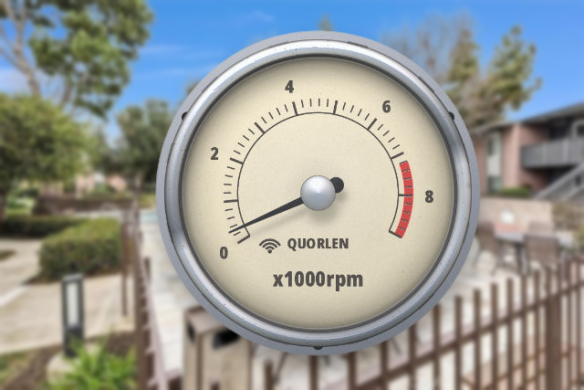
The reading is 300 rpm
